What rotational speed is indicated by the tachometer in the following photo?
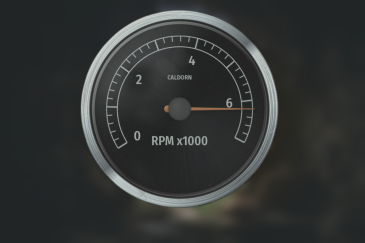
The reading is 6200 rpm
